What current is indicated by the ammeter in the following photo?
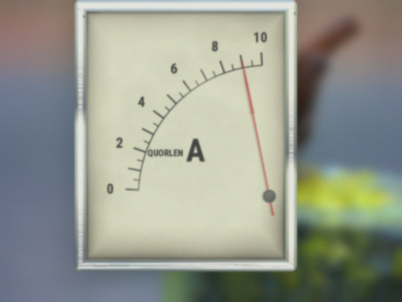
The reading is 9 A
